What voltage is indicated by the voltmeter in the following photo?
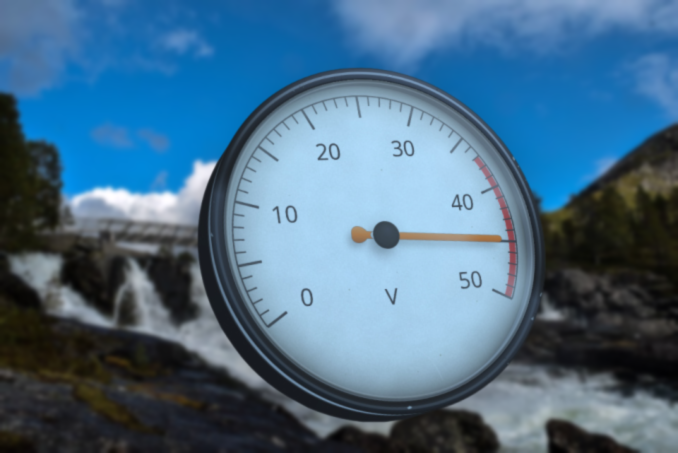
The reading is 45 V
